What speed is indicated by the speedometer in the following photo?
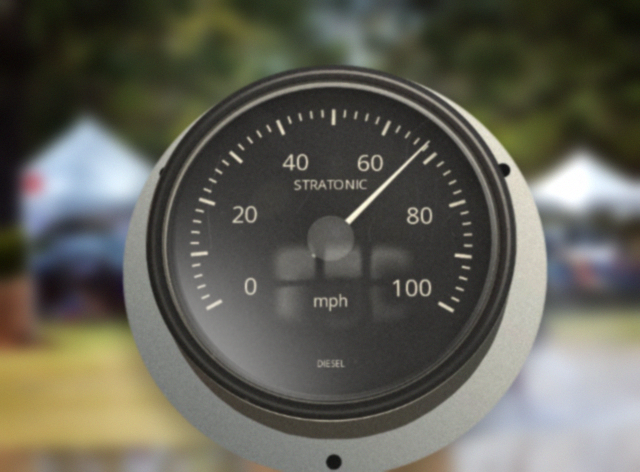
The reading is 68 mph
